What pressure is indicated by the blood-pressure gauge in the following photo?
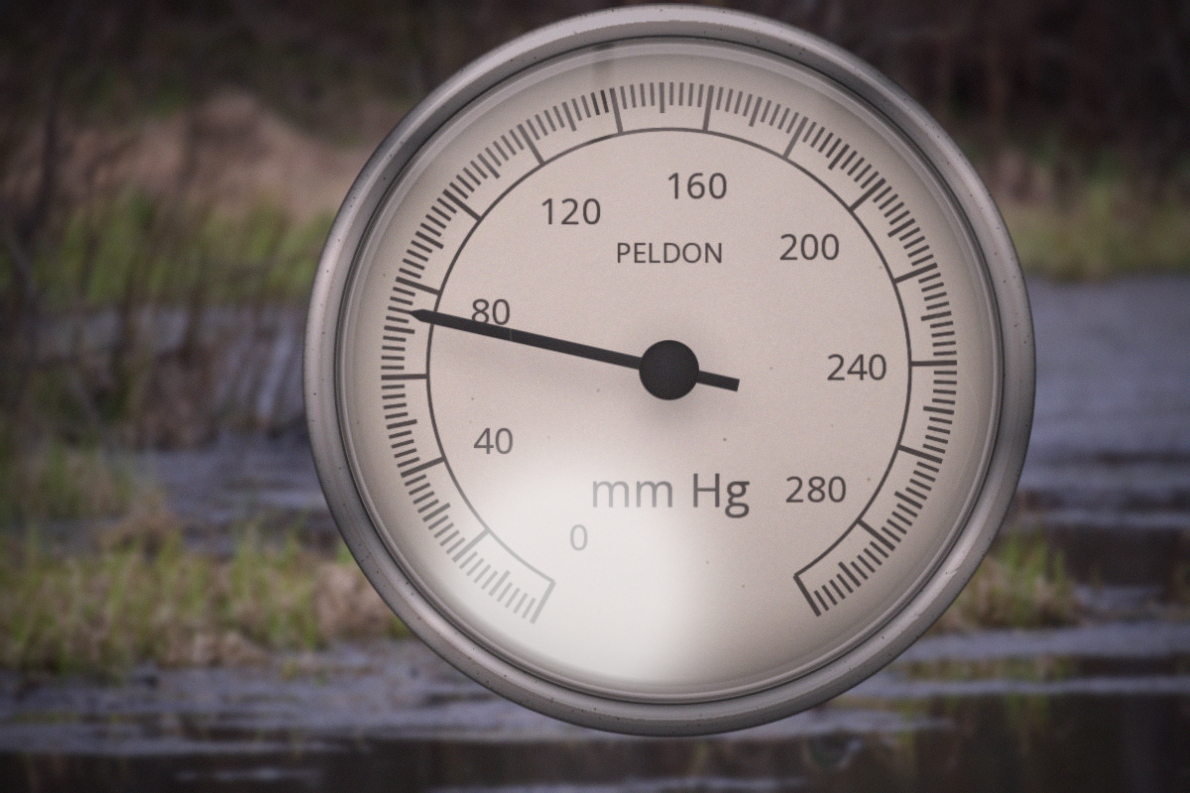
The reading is 74 mmHg
